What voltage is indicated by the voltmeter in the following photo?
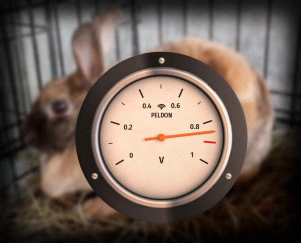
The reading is 0.85 V
